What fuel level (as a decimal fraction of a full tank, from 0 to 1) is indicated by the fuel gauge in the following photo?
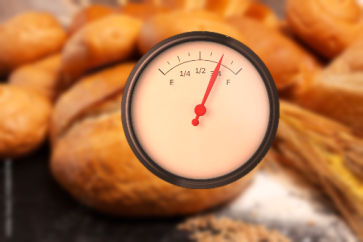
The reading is 0.75
